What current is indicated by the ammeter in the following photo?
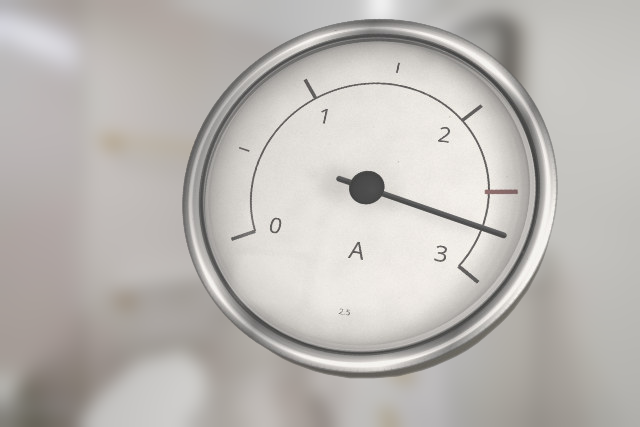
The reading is 2.75 A
